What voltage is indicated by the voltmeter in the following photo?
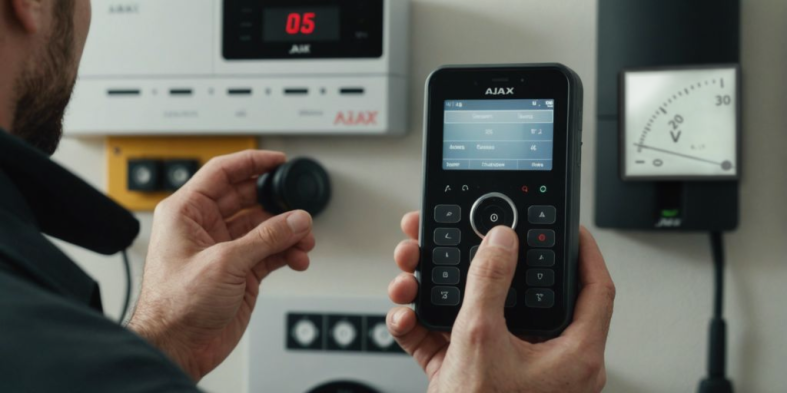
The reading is 10 V
